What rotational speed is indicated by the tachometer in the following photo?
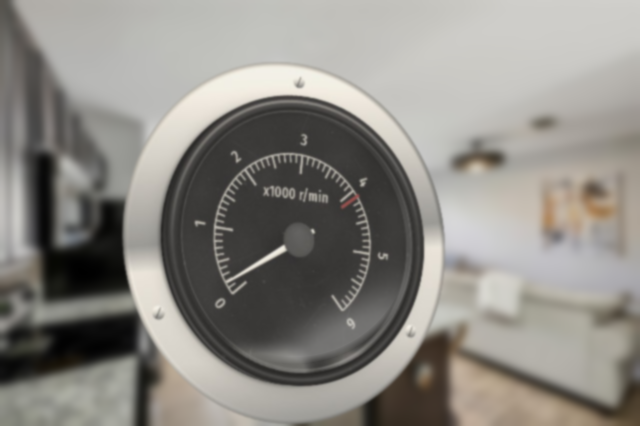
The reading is 200 rpm
